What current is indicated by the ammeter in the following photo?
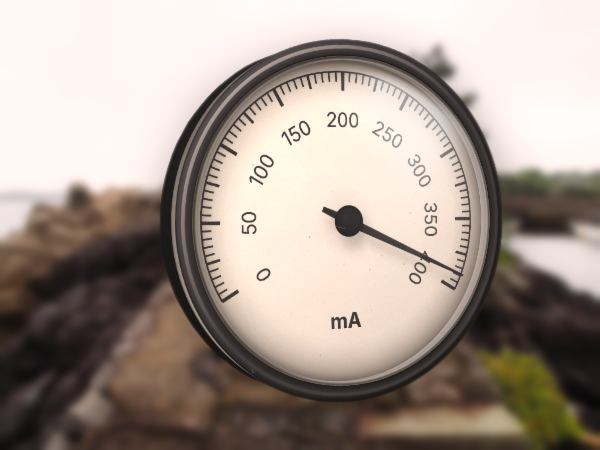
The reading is 390 mA
